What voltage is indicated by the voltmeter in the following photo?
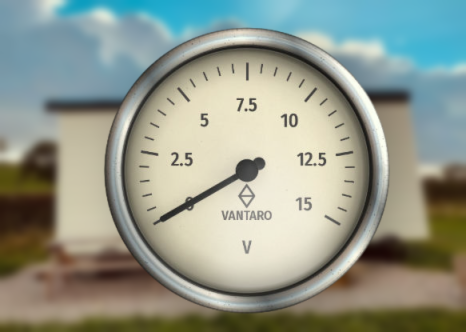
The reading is 0 V
